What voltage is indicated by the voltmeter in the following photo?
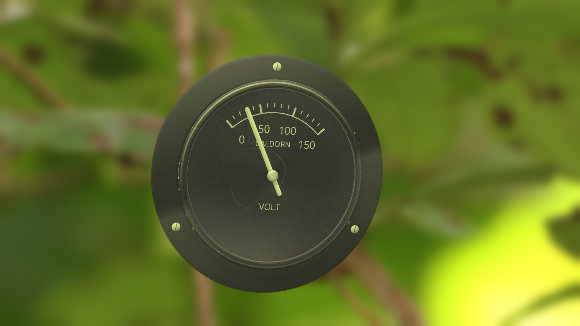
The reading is 30 V
